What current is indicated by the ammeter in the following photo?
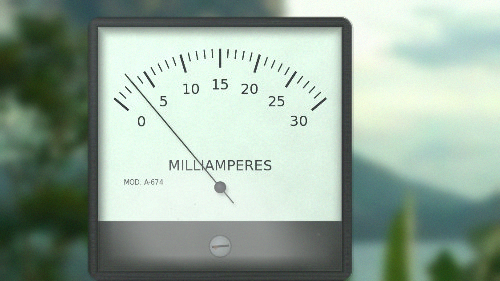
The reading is 3 mA
